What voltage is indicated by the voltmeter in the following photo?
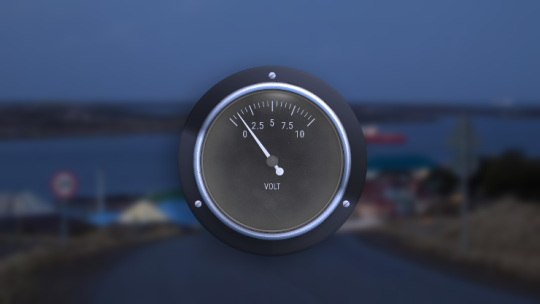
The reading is 1 V
